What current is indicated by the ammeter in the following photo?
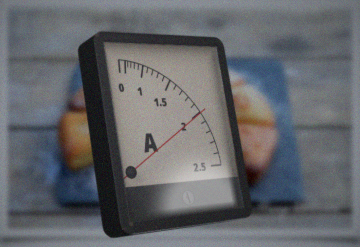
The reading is 2 A
